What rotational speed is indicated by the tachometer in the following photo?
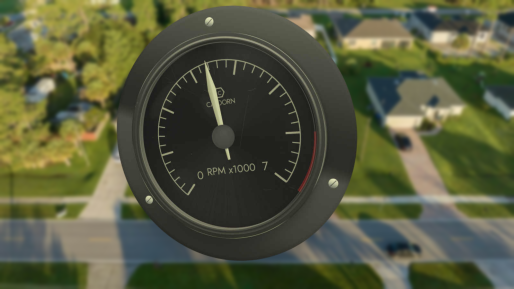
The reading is 3400 rpm
